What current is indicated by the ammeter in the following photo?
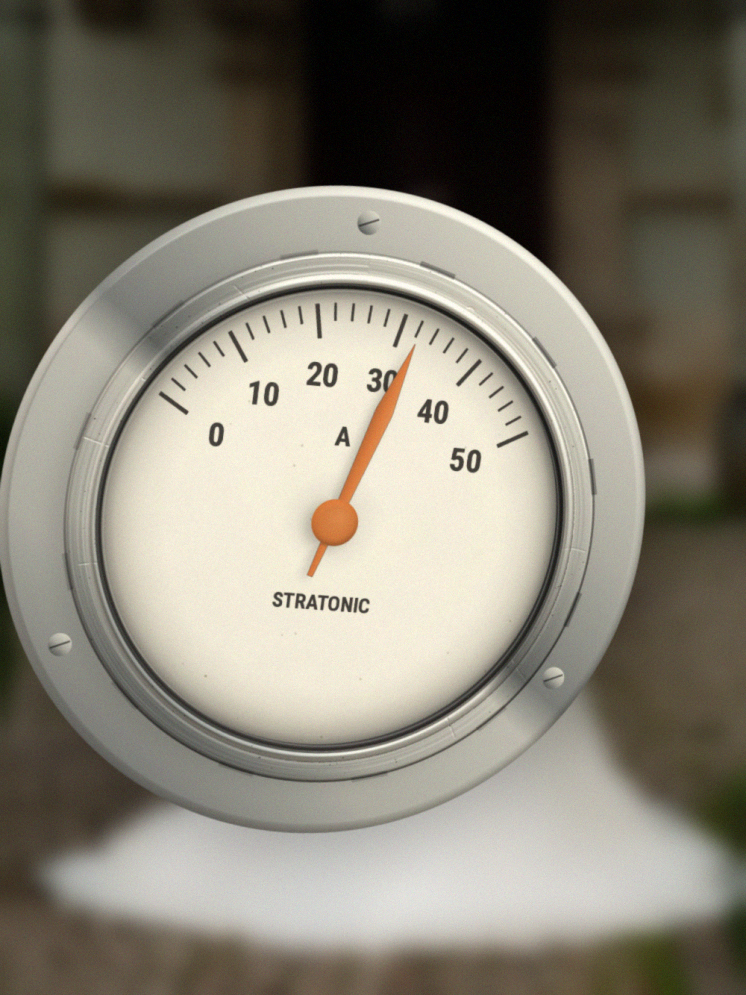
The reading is 32 A
